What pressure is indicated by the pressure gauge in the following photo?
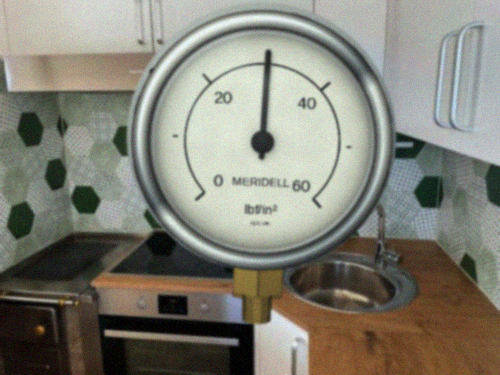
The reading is 30 psi
